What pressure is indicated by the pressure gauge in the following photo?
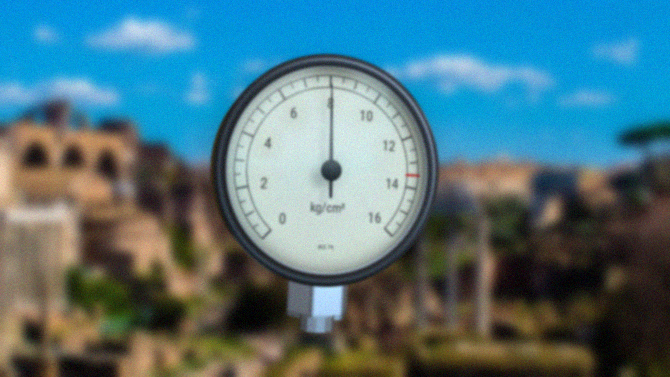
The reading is 8 kg/cm²
